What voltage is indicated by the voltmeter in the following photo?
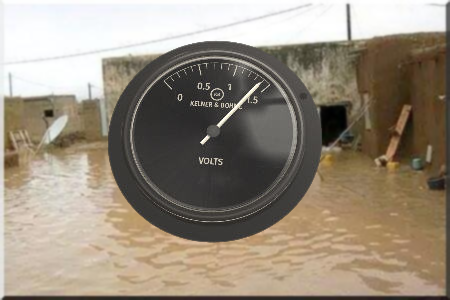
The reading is 1.4 V
